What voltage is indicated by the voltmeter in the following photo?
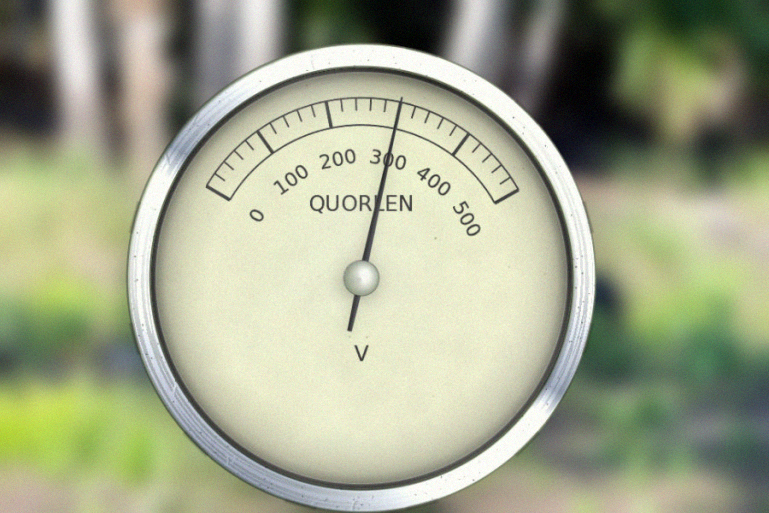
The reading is 300 V
